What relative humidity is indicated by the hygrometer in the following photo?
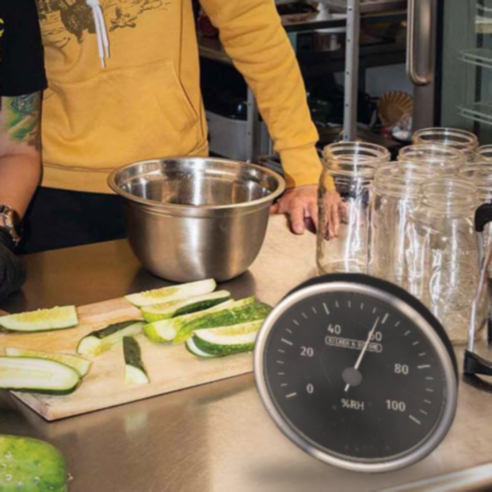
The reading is 58 %
